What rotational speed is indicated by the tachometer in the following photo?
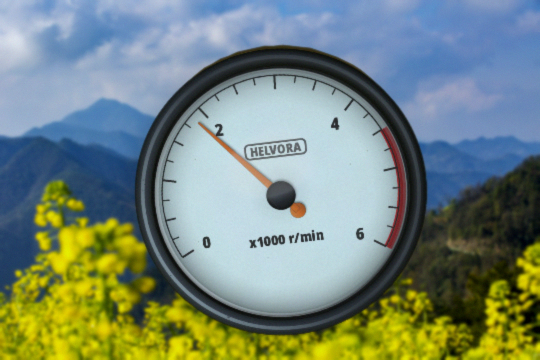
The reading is 1875 rpm
